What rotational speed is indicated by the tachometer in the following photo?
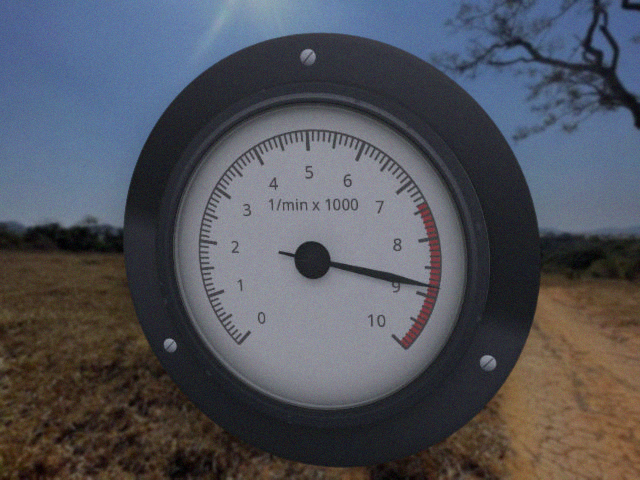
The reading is 8800 rpm
